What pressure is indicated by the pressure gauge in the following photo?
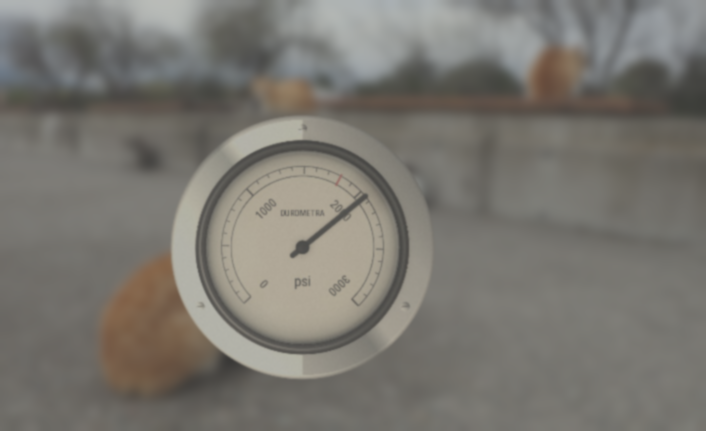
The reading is 2050 psi
